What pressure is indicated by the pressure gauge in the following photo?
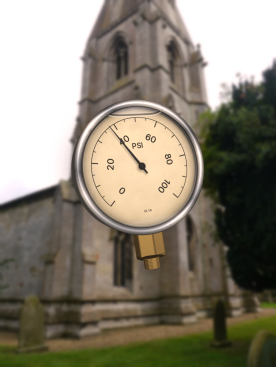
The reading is 37.5 psi
